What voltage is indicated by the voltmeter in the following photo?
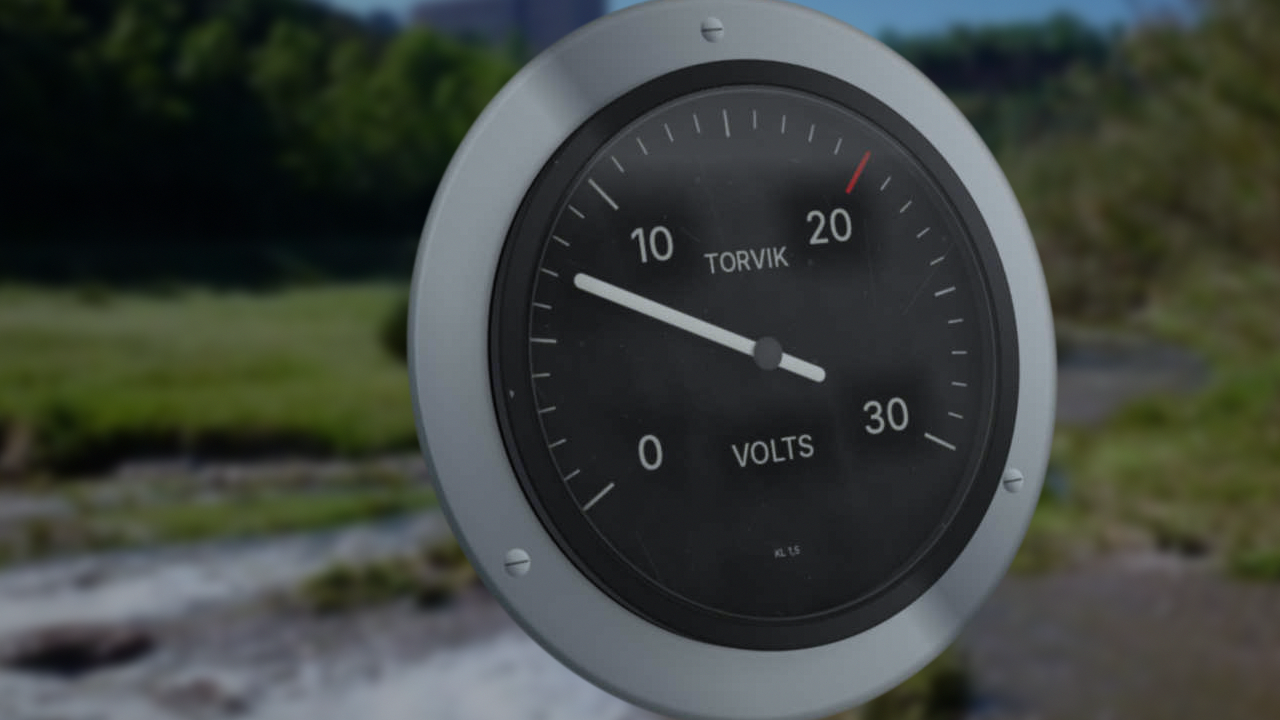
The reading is 7 V
